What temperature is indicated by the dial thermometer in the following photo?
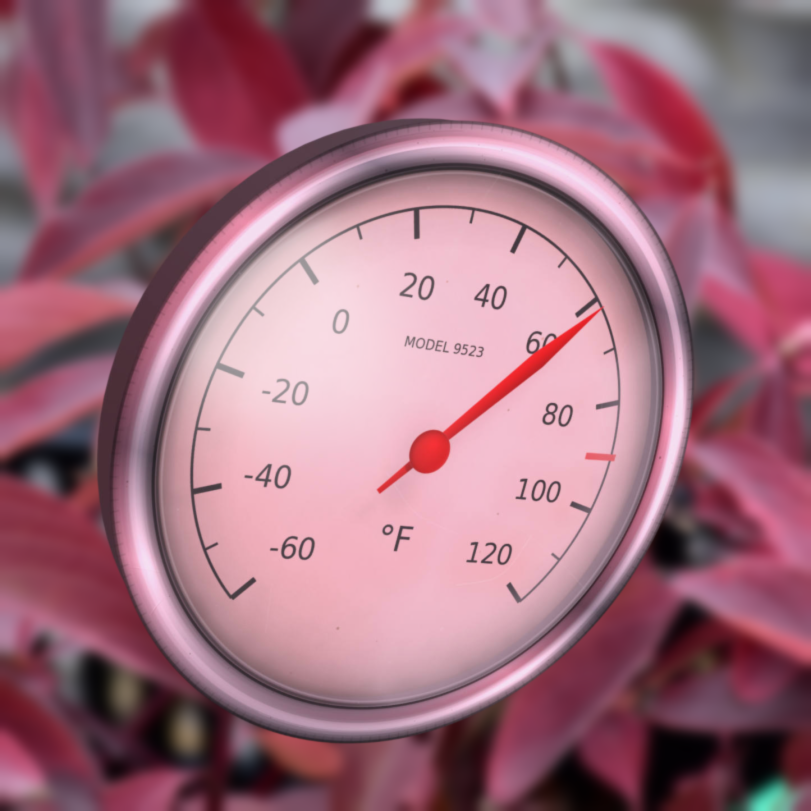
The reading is 60 °F
